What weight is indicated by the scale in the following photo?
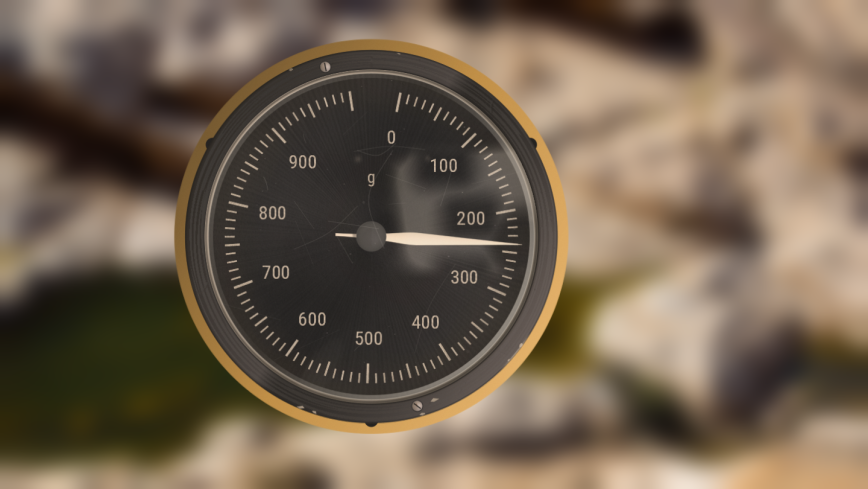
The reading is 240 g
